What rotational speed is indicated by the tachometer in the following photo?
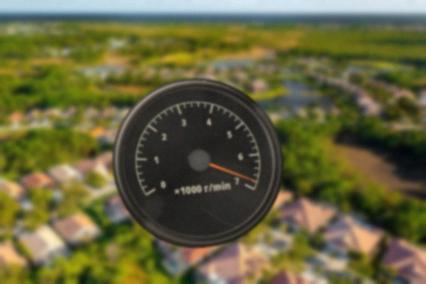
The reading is 6800 rpm
